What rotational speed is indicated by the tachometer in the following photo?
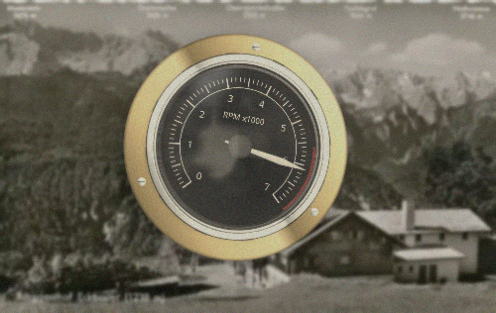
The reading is 6100 rpm
